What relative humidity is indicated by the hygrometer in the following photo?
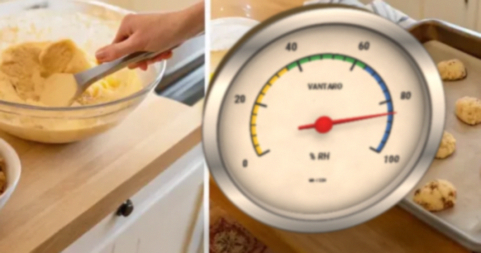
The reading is 84 %
